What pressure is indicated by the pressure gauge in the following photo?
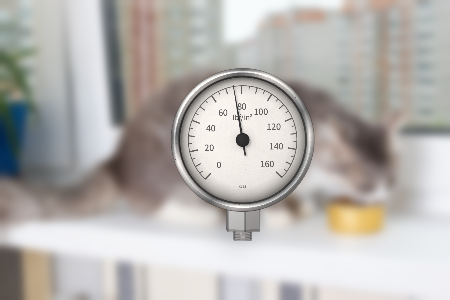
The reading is 75 psi
